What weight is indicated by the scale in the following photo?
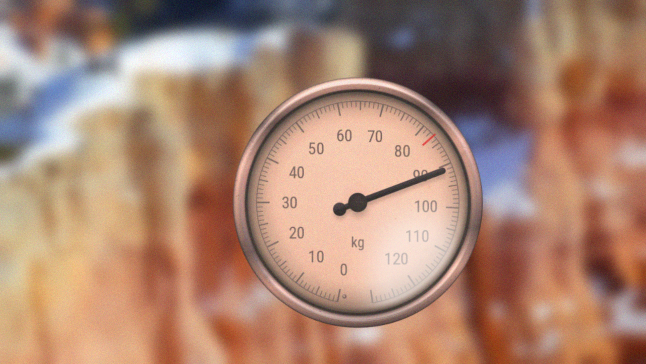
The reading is 91 kg
